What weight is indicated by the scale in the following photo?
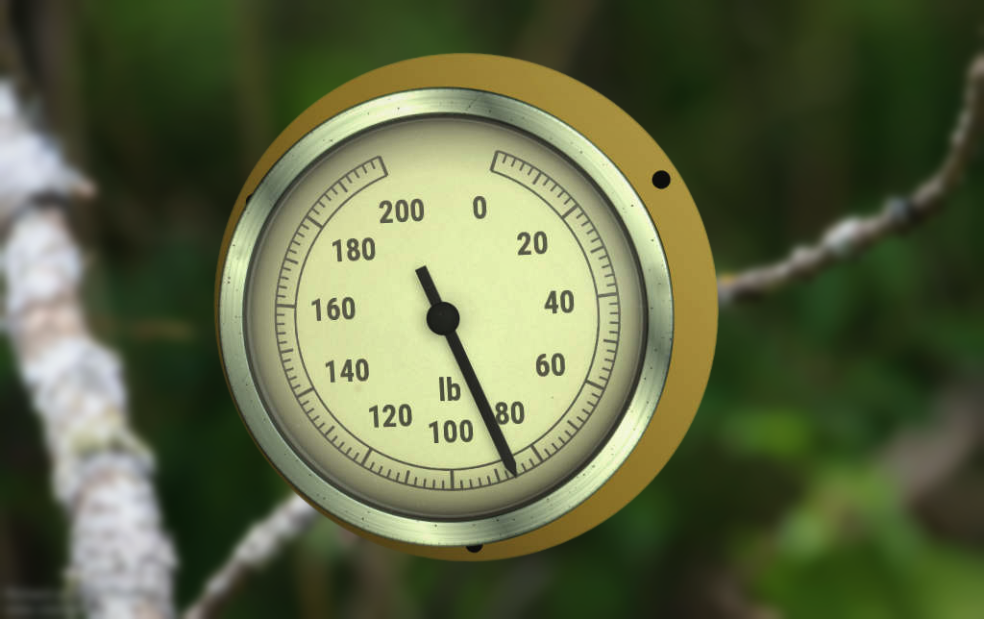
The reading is 86 lb
